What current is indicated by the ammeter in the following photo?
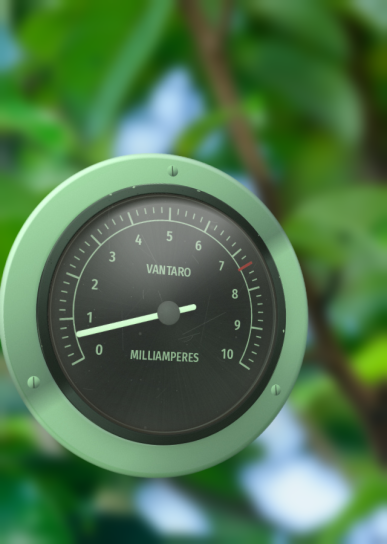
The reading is 0.6 mA
